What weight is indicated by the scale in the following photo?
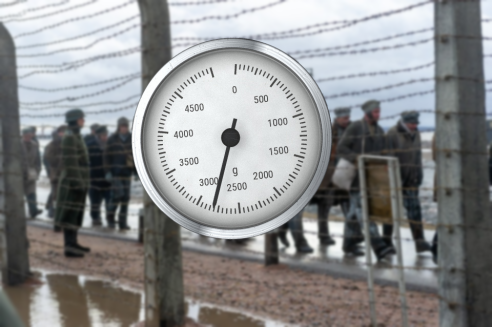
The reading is 2800 g
